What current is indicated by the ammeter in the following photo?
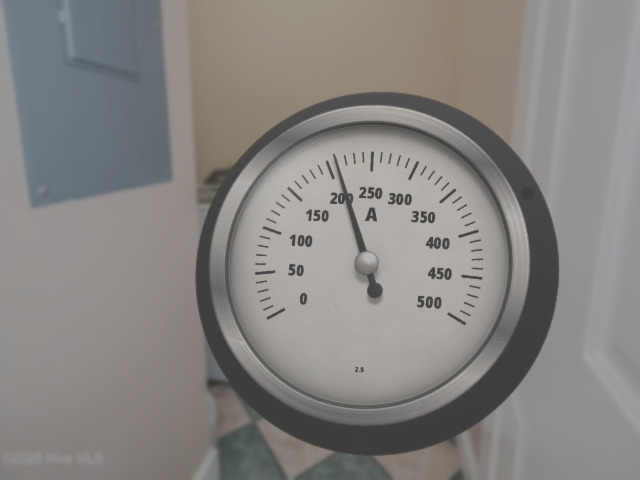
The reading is 210 A
